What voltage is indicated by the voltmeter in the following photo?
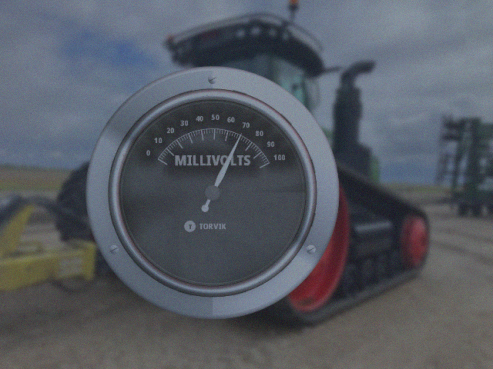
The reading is 70 mV
